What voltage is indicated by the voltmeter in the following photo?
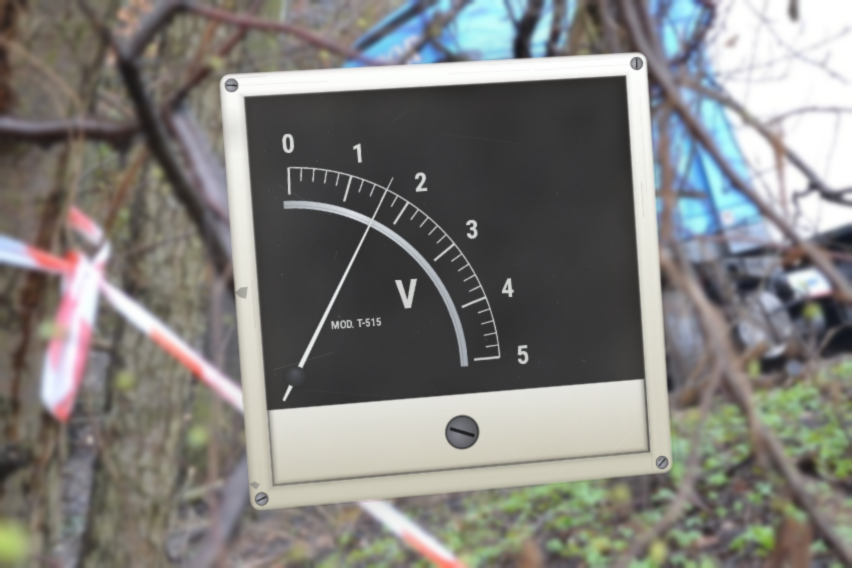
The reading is 1.6 V
